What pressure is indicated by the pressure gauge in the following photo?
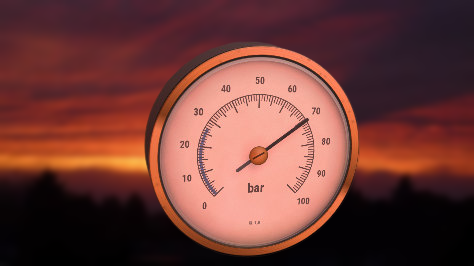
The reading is 70 bar
